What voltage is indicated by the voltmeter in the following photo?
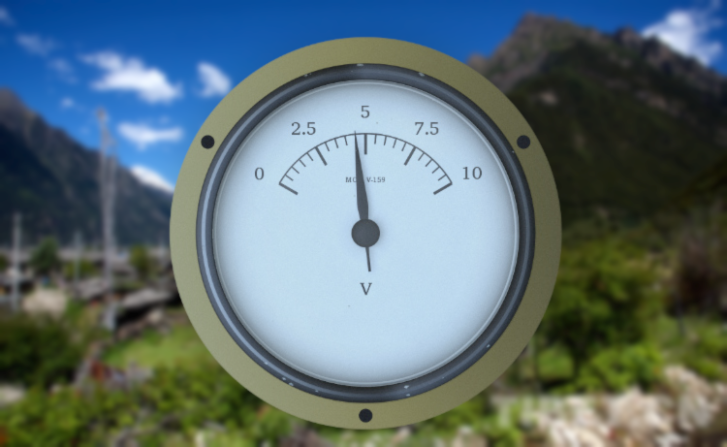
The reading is 4.5 V
